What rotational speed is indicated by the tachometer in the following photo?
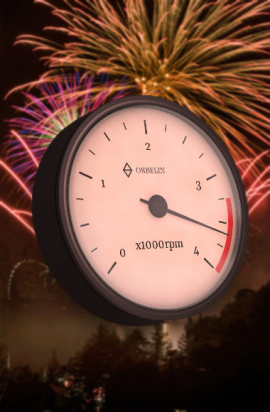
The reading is 3625 rpm
